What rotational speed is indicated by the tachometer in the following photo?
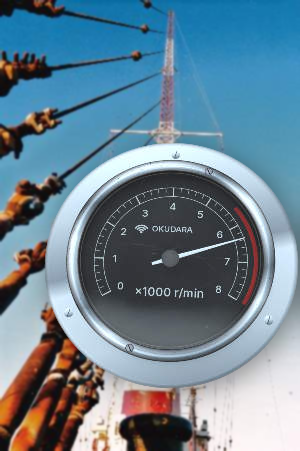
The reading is 6400 rpm
